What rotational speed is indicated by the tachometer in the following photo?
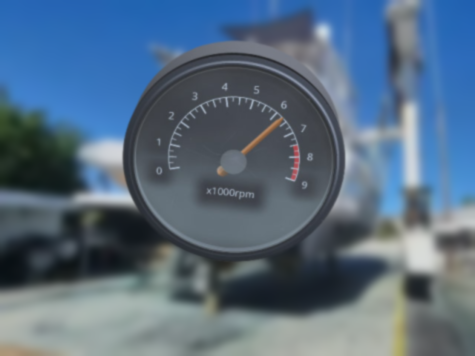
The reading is 6250 rpm
